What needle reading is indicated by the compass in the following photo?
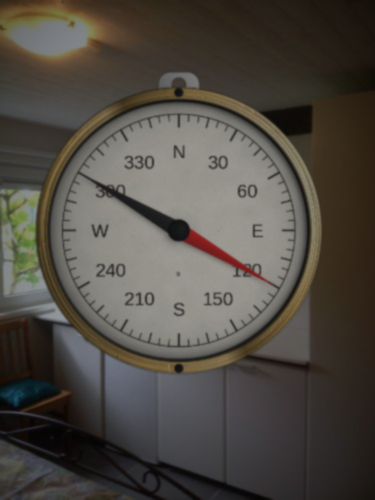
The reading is 120 °
